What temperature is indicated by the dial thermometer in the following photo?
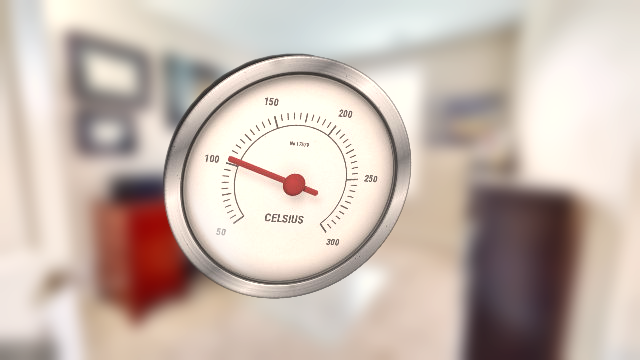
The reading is 105 °C
